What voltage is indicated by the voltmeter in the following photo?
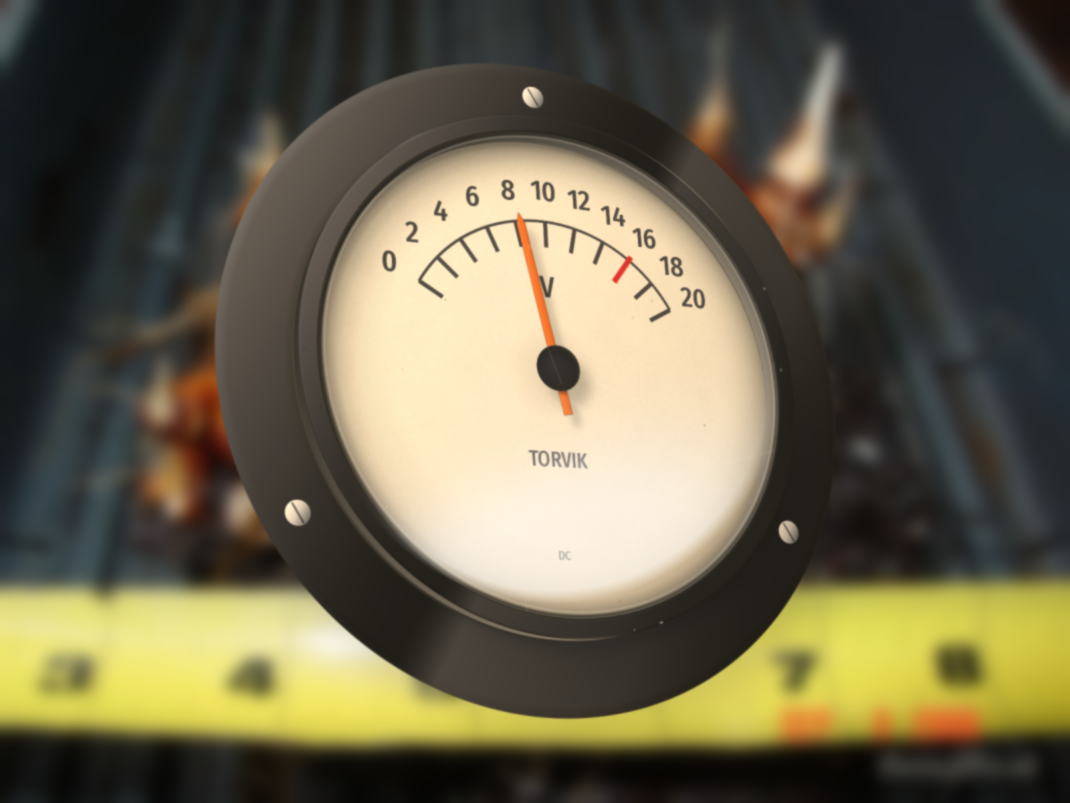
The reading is 8 V
